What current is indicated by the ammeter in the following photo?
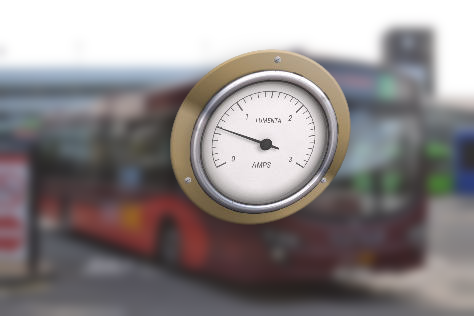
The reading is 0.6 A
